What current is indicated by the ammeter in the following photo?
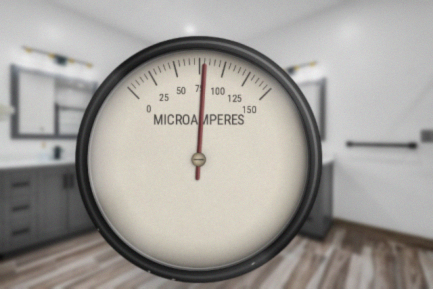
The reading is 80 µA
